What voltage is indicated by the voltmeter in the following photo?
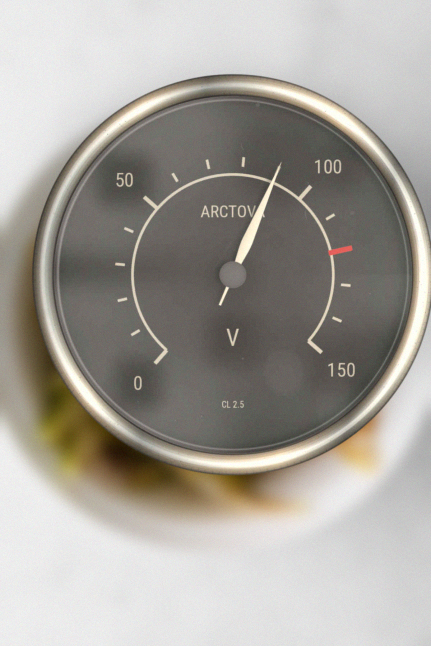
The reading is 90 V
